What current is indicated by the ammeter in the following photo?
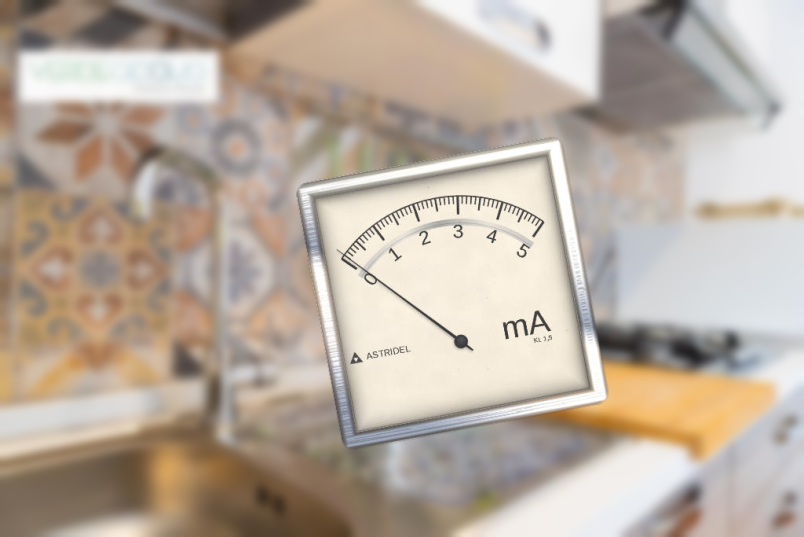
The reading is 0.1 mA
